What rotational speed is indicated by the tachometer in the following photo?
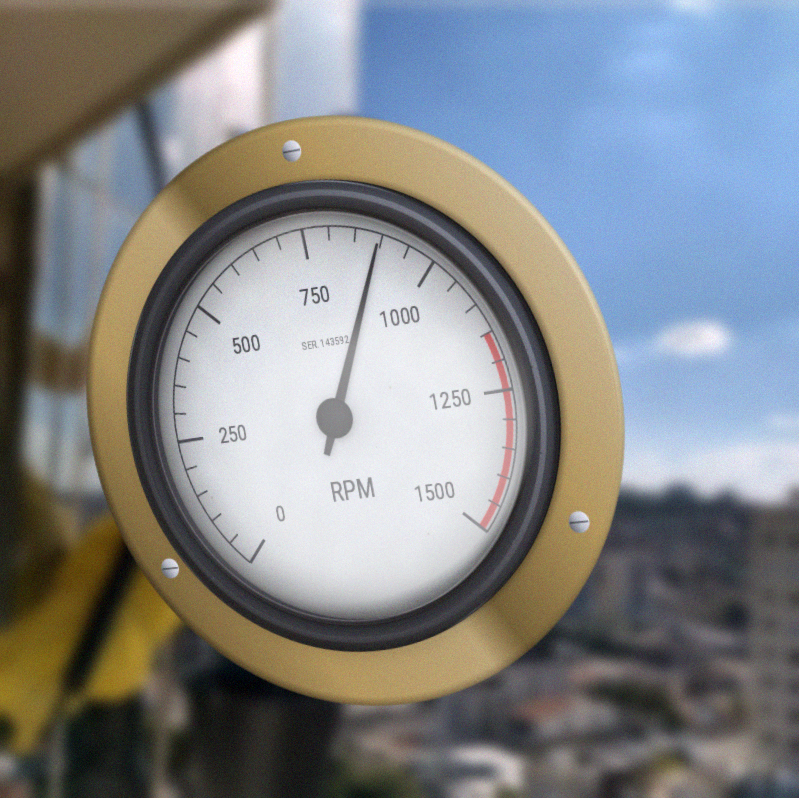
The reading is 900 rpm
